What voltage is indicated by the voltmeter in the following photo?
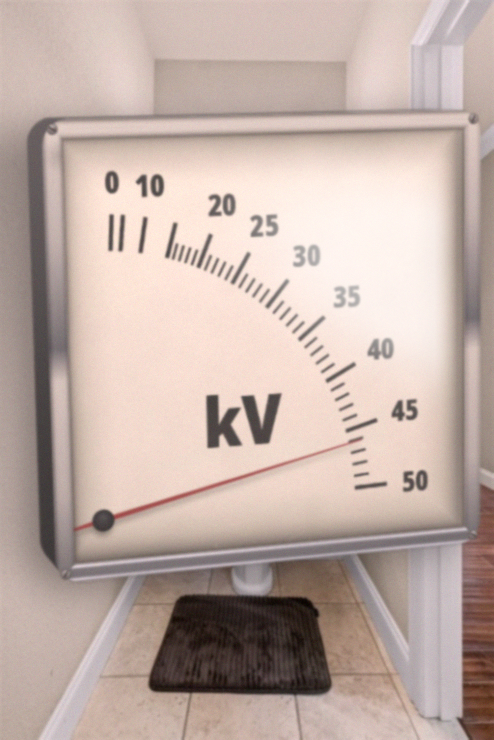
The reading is 46 kV
